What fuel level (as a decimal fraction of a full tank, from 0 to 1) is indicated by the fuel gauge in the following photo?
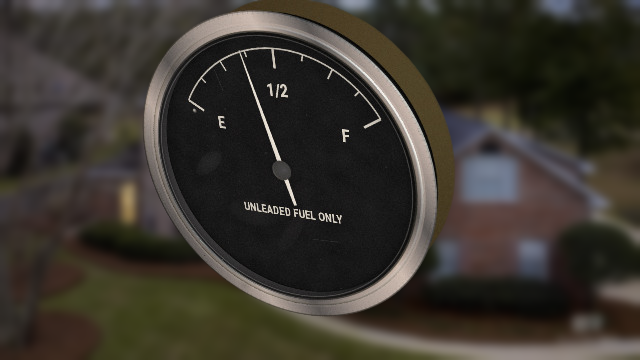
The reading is 0.375
